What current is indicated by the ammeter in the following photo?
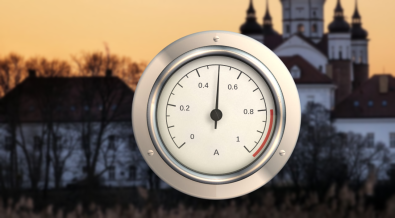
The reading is 0.5 A
